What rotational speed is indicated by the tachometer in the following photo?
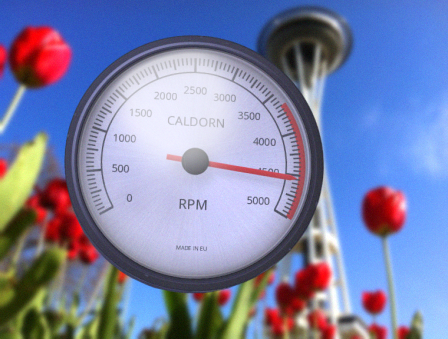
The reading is 4550 rpm
